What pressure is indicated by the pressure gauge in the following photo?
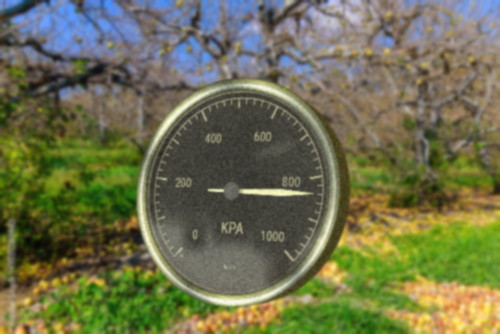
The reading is 840 kPa
